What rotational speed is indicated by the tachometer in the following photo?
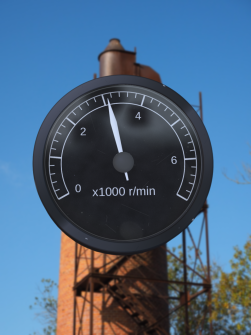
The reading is 3100 rpm
